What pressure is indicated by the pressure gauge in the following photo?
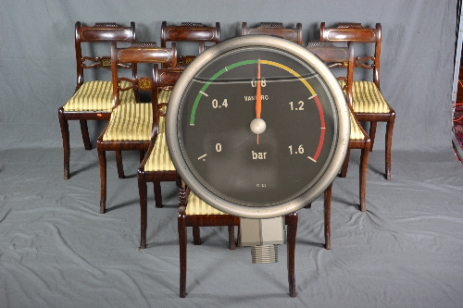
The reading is 0.8 bar
